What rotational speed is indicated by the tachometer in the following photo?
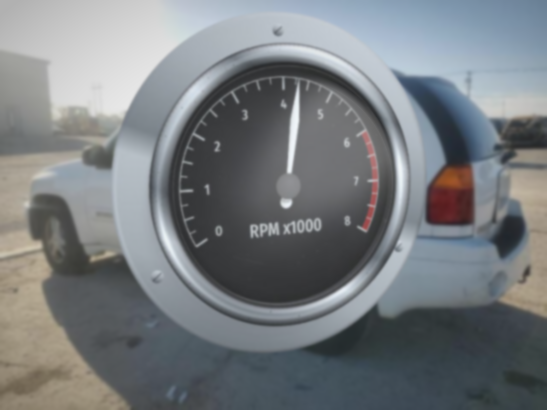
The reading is 4250 rpm
